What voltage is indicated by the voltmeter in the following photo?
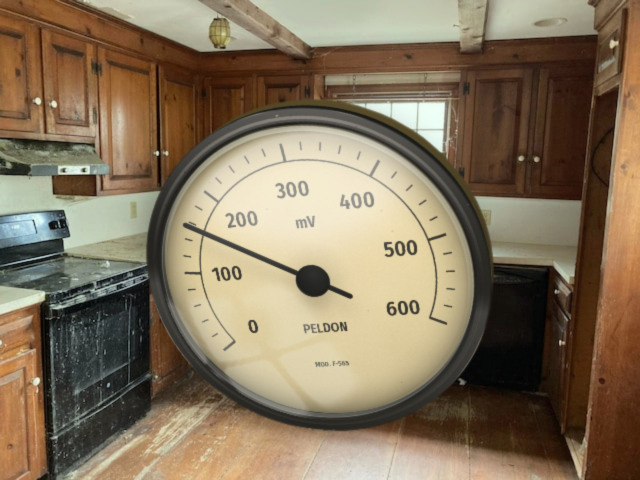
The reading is 160 mV
